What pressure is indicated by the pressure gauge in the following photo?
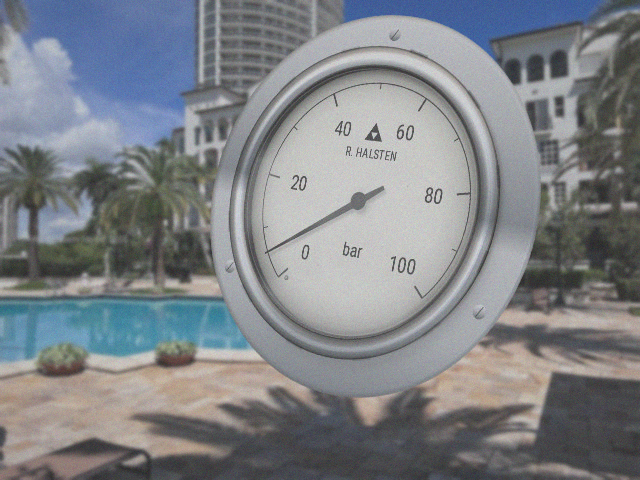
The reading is 5 bar
